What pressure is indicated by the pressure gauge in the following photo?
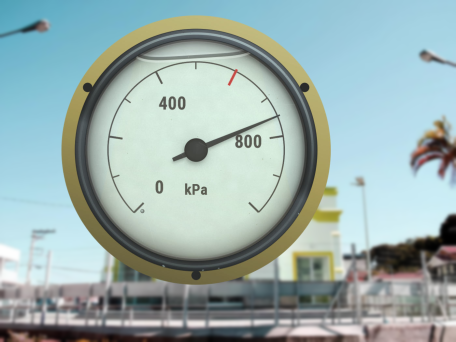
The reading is 750 kPa
